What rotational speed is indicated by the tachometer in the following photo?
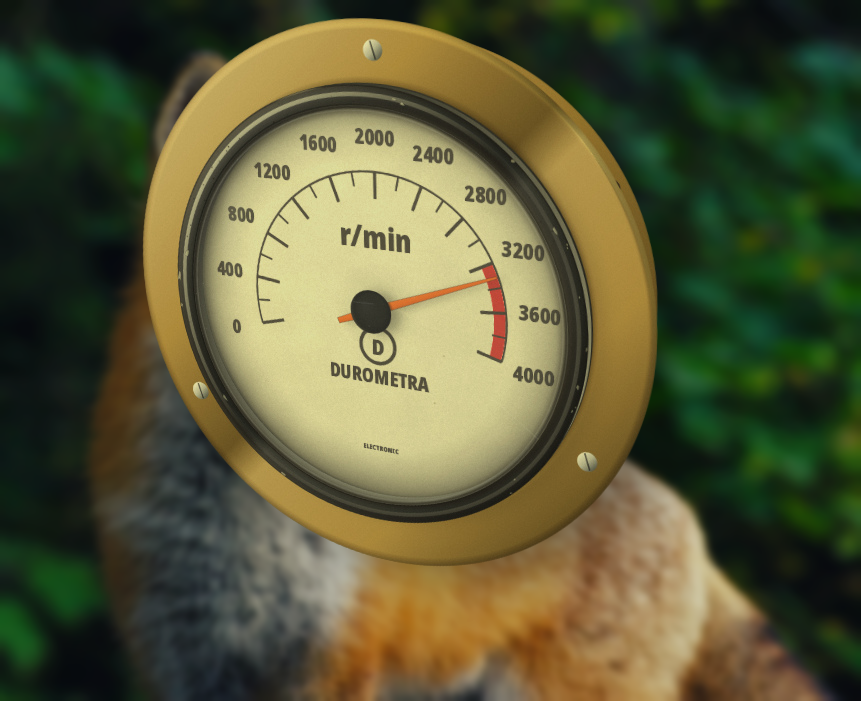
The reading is 3300 rpm
